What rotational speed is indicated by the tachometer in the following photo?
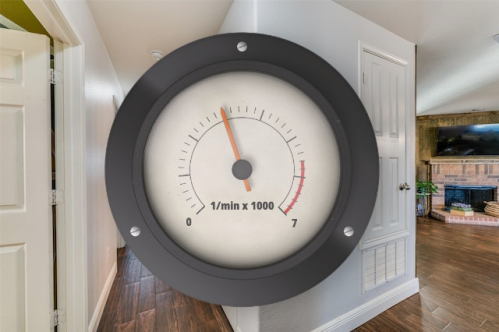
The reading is 3000 rpm
